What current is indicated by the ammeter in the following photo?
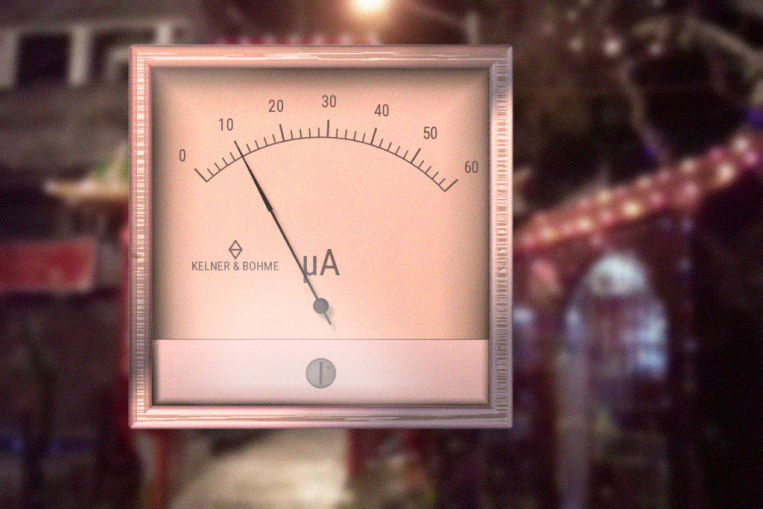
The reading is 10 µA
